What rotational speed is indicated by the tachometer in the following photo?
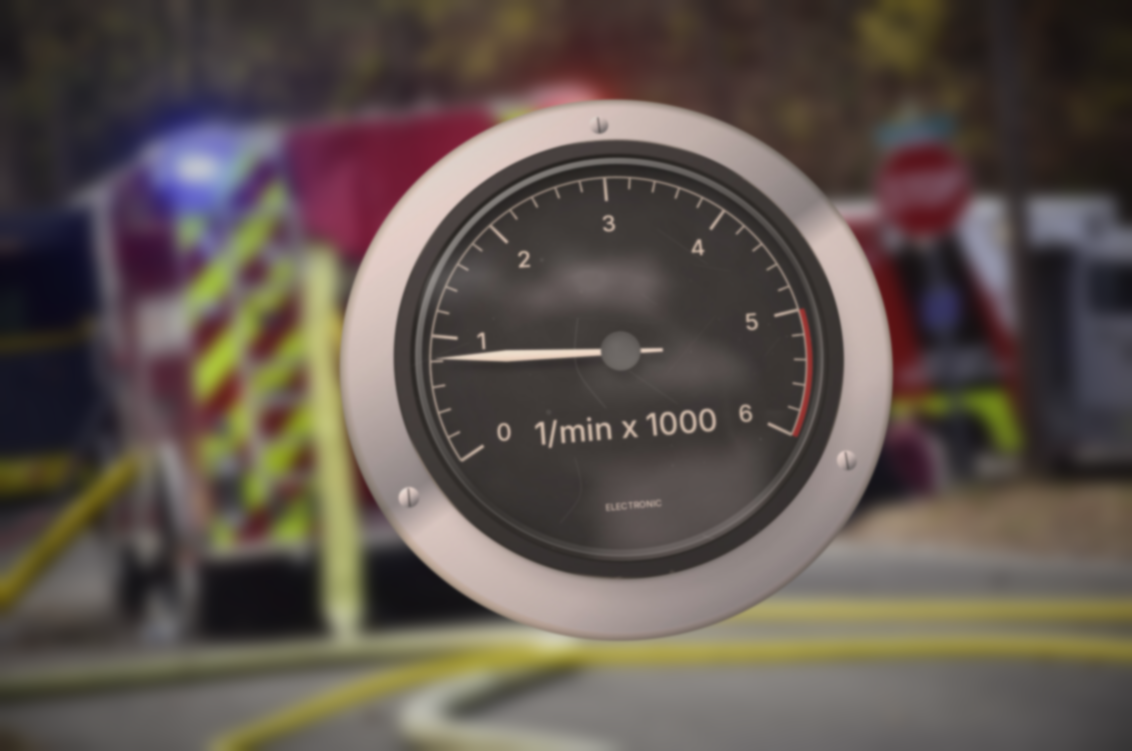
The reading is 800 rpm
